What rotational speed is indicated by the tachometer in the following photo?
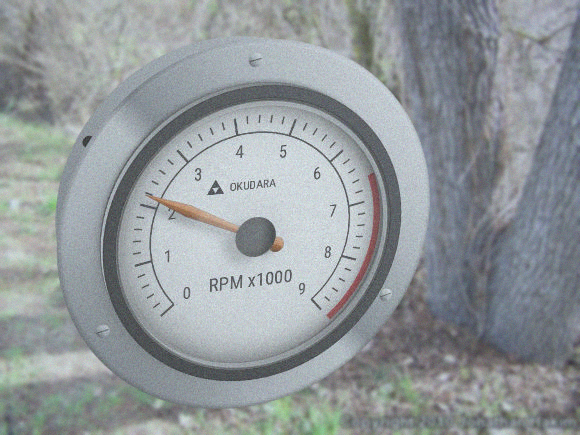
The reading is 2200 rpm
